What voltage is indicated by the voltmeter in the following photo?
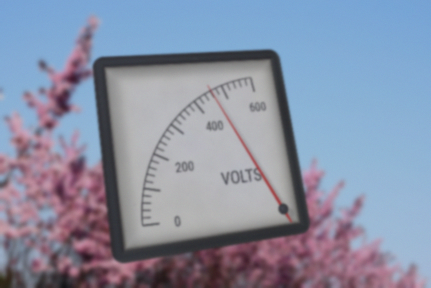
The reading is 460 V
